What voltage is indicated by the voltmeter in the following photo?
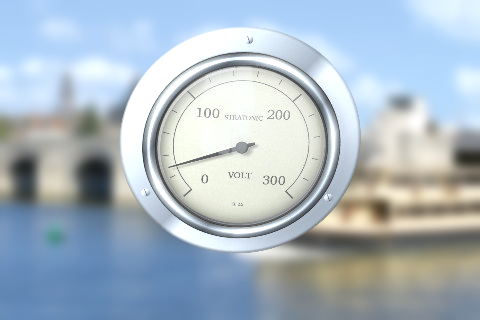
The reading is 30 V
